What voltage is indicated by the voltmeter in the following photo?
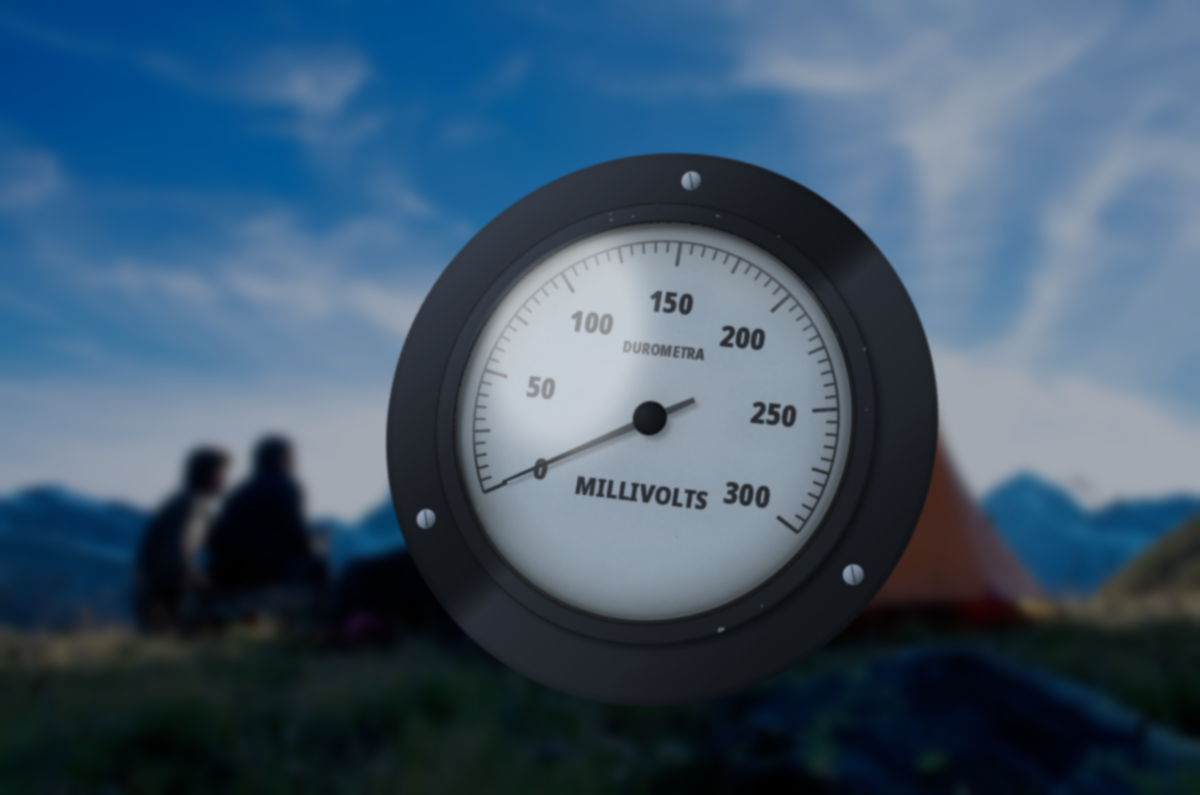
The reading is 0 mV
